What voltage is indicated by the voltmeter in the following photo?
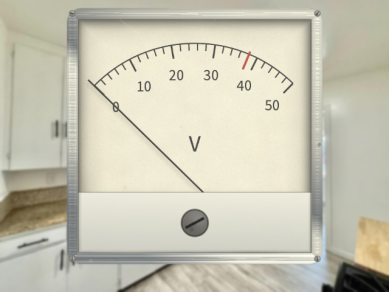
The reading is 0 V
